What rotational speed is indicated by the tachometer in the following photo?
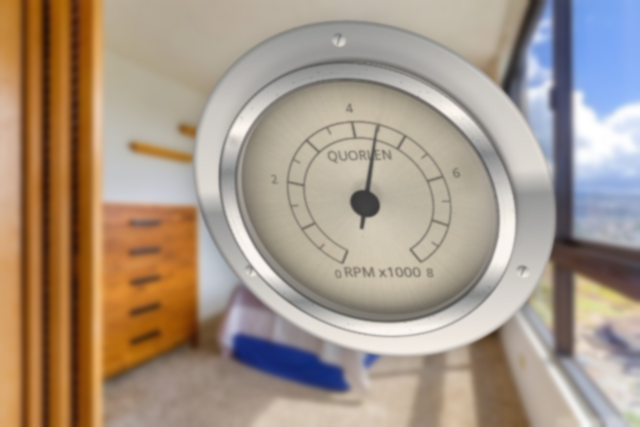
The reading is 4500 rpm
